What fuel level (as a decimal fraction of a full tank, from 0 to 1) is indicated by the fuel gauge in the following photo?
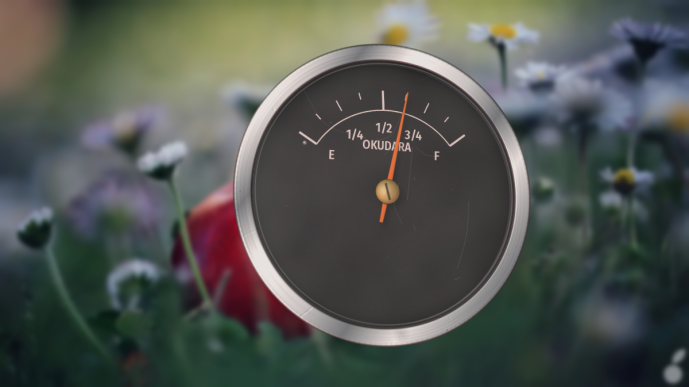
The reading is 0.625
